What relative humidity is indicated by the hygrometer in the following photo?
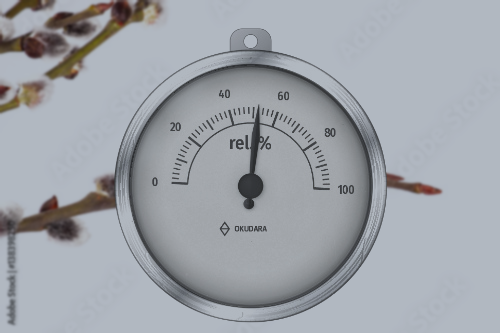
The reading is 52 %
